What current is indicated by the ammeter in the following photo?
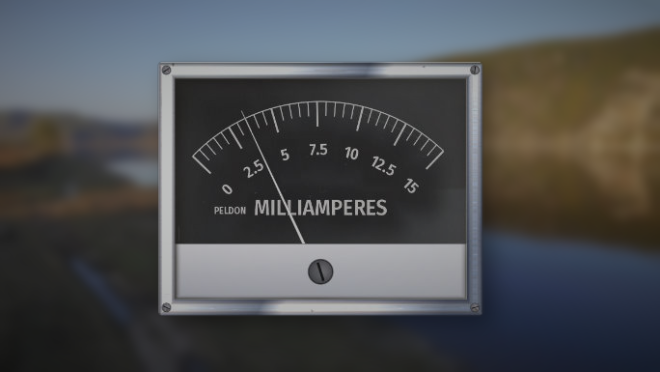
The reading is 3.5 mA
